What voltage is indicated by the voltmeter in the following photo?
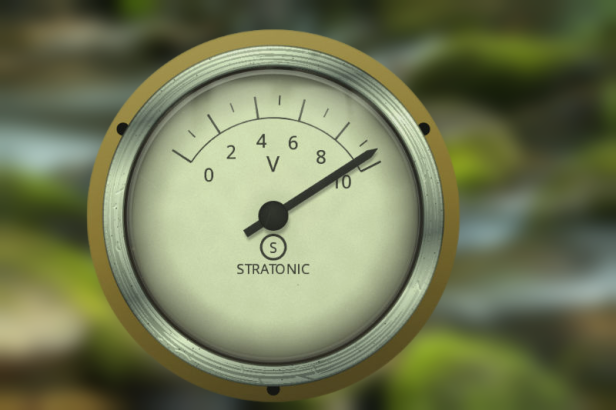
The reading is 9.5 V
